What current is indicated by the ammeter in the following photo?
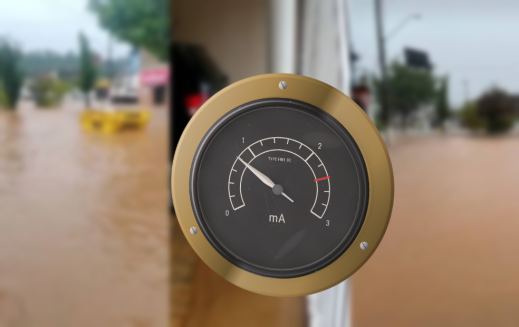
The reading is 0.8 mA
